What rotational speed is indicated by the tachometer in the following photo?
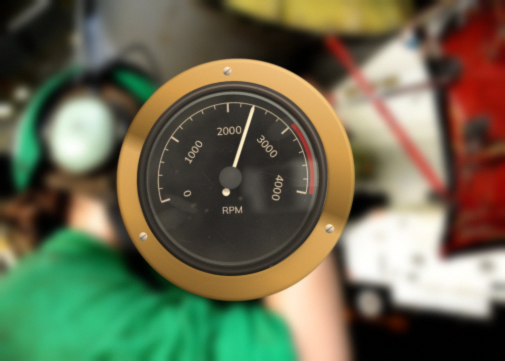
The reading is 2400 rpm
